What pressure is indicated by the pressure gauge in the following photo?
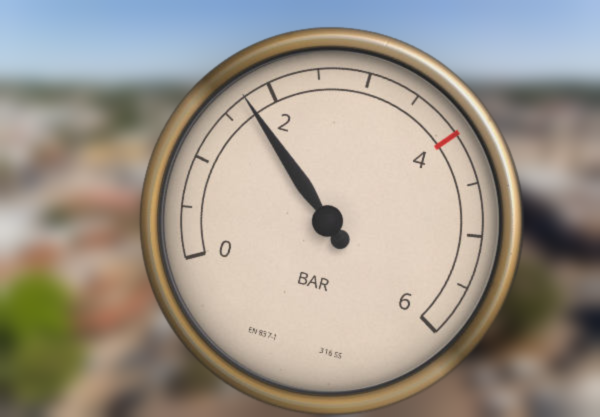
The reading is 1.75 bar
